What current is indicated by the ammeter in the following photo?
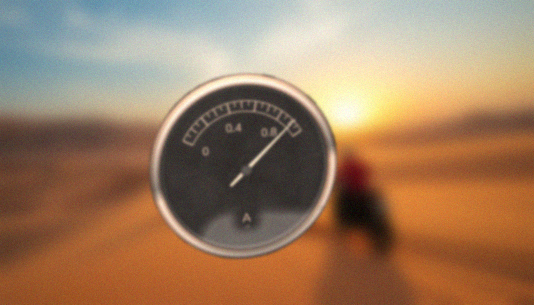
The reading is 0.9 A
